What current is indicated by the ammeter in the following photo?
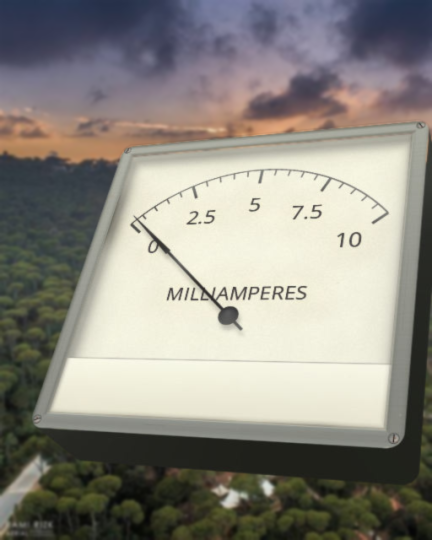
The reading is 0.25 mA
